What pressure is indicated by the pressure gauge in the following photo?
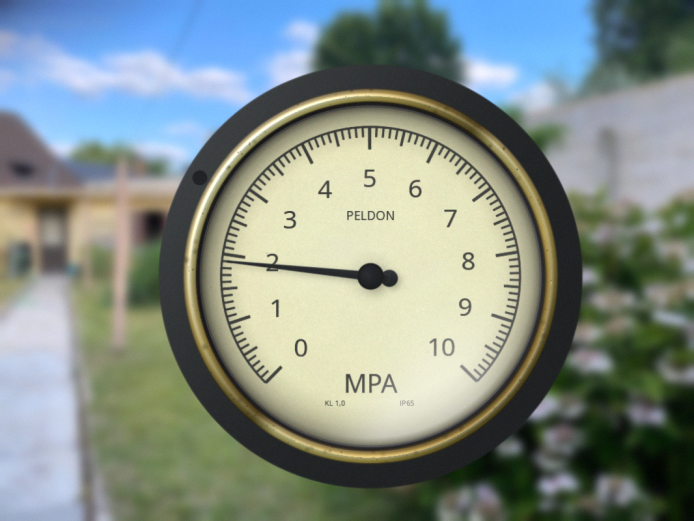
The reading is 1.9 MPa
